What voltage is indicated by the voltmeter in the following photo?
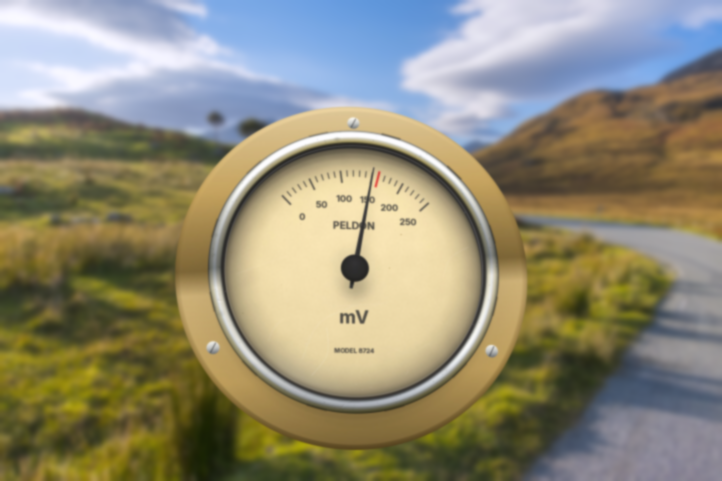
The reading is 150 mV
